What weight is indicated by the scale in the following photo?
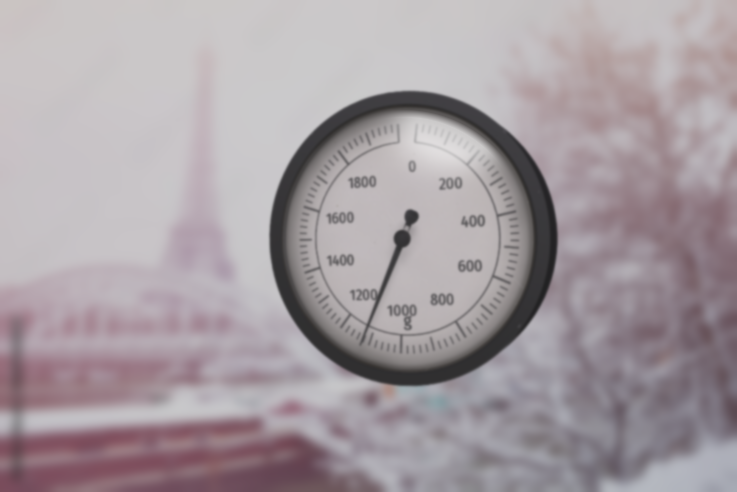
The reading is 1120 g
